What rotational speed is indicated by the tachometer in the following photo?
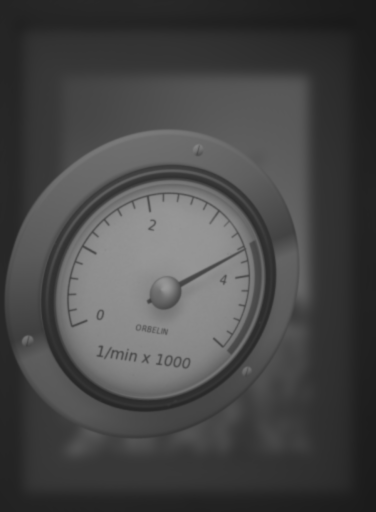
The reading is 3600 rpm
